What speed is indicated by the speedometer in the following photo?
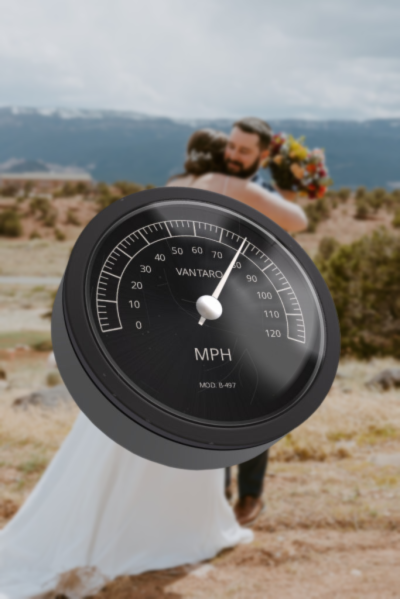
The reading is 78 mph
